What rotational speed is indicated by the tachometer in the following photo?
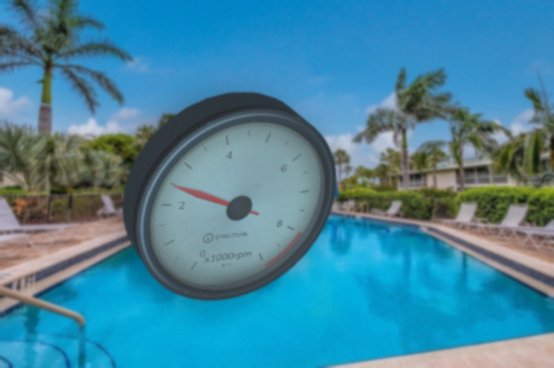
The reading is 2500 rpm
